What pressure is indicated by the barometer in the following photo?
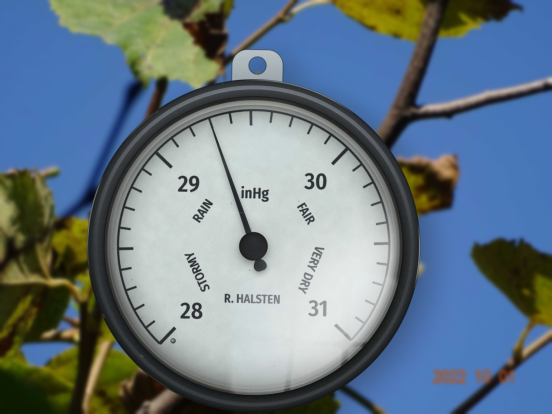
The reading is 29.3 inHg
